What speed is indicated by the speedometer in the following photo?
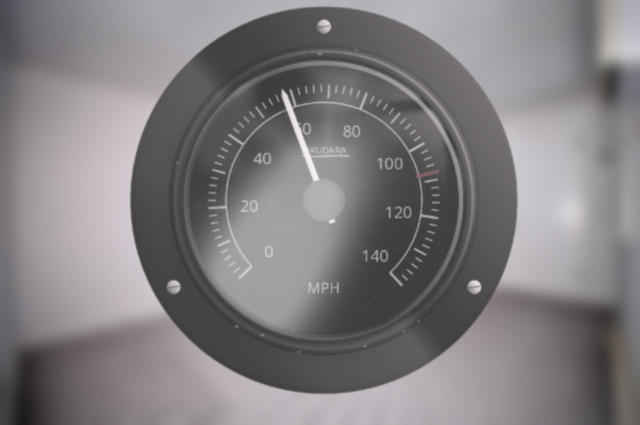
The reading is 58 mph
